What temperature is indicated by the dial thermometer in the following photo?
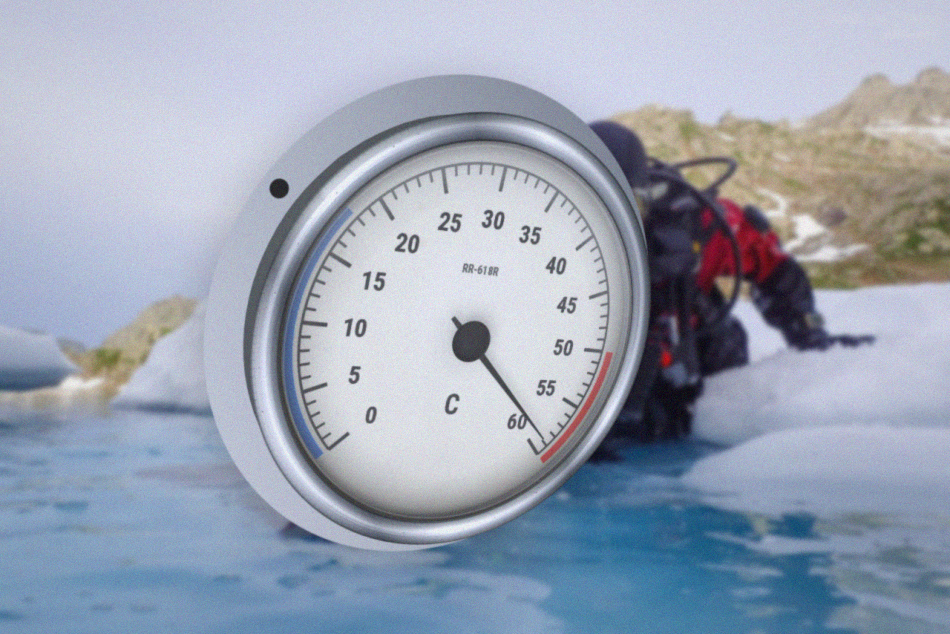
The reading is 59 °C
